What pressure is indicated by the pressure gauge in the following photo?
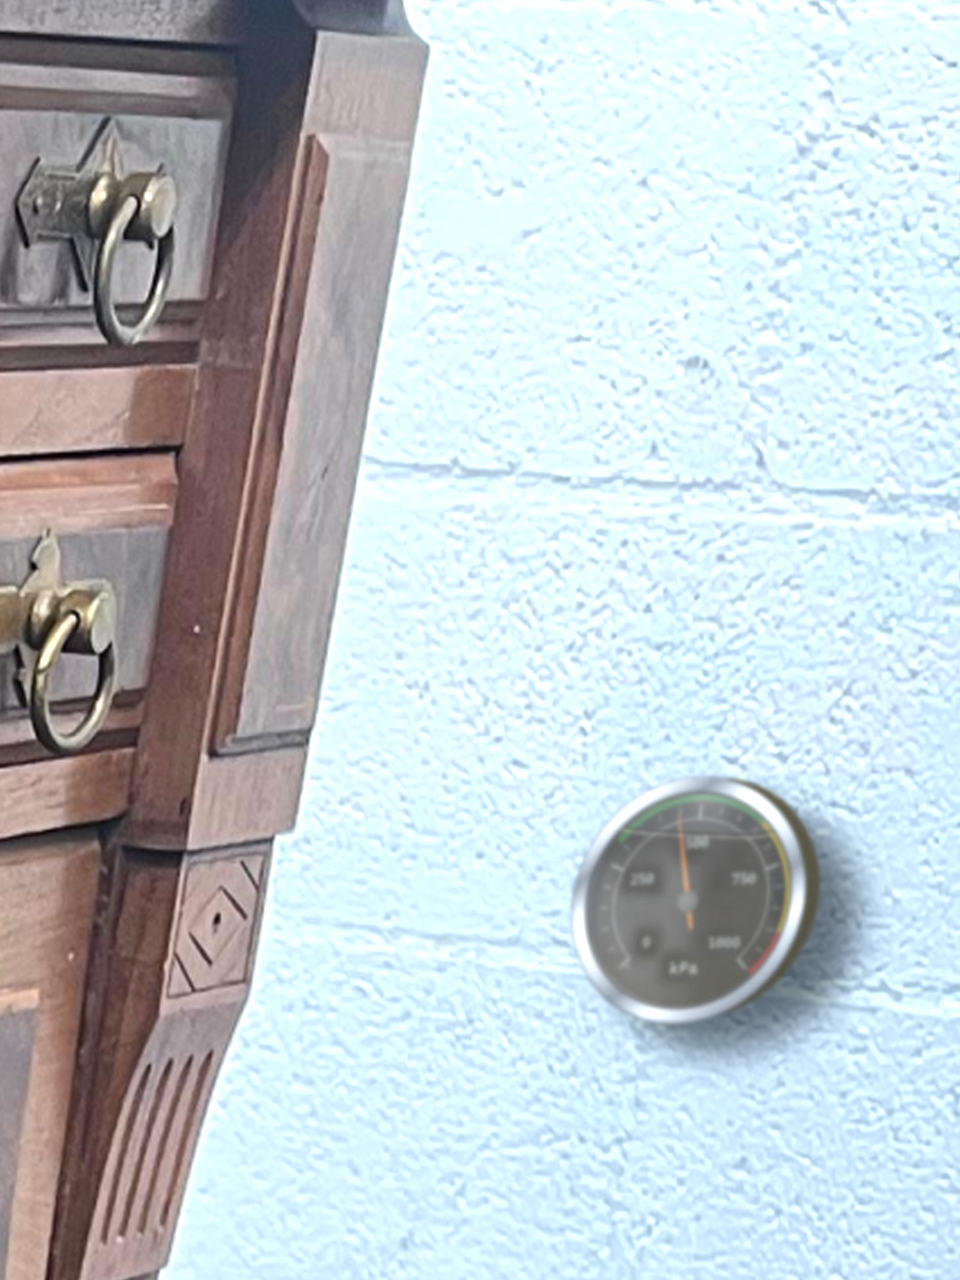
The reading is 450 kPa
